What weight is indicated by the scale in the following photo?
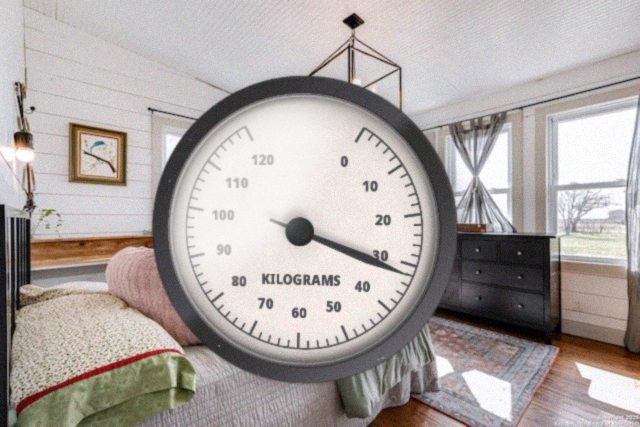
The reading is 32 kg
